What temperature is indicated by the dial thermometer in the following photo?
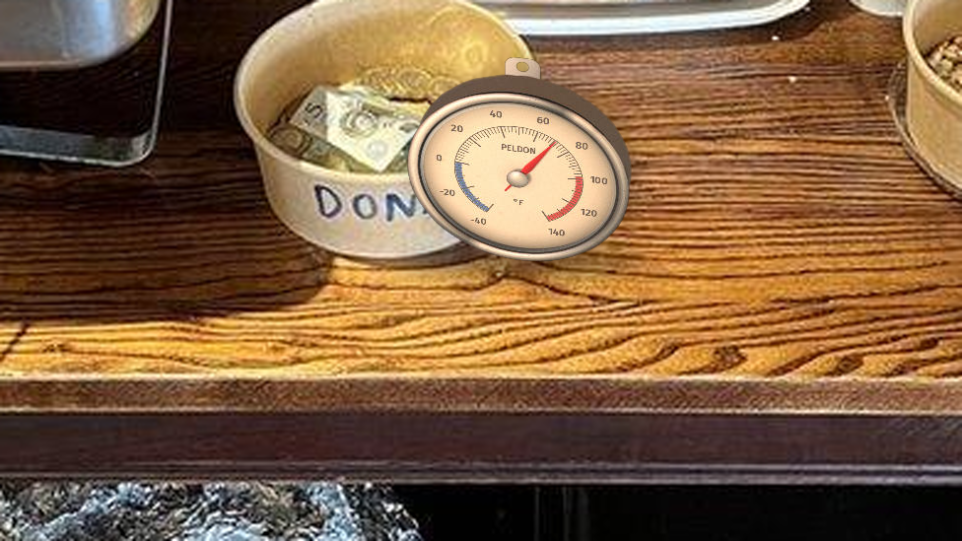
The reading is 70 °F
